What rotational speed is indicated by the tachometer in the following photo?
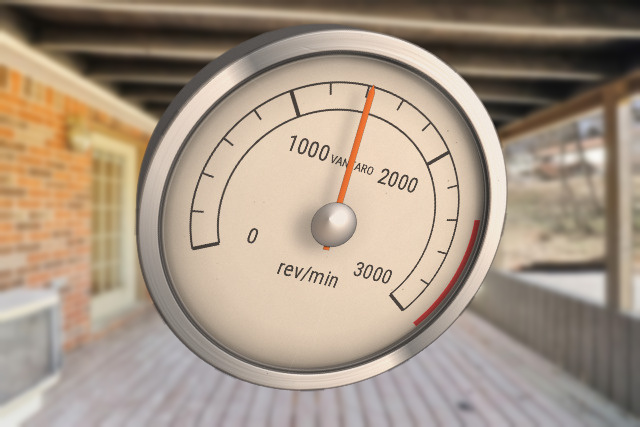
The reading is 1400 rpm
